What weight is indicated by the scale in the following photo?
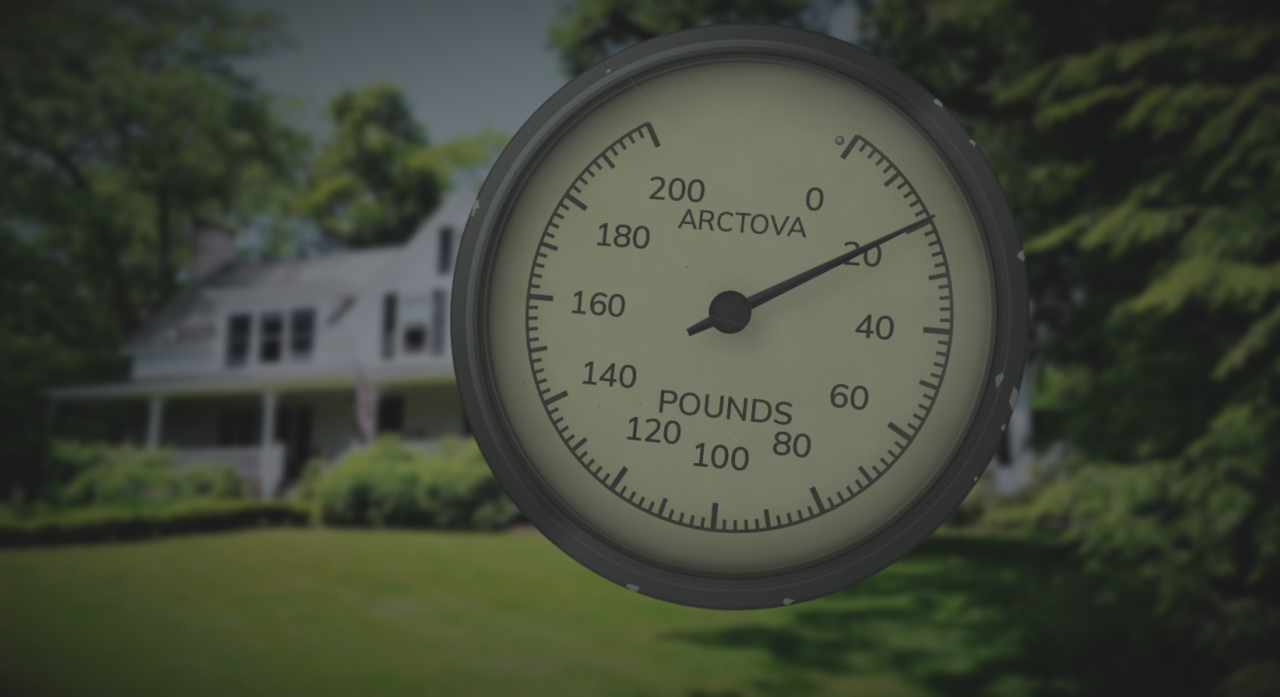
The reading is 20 lb
